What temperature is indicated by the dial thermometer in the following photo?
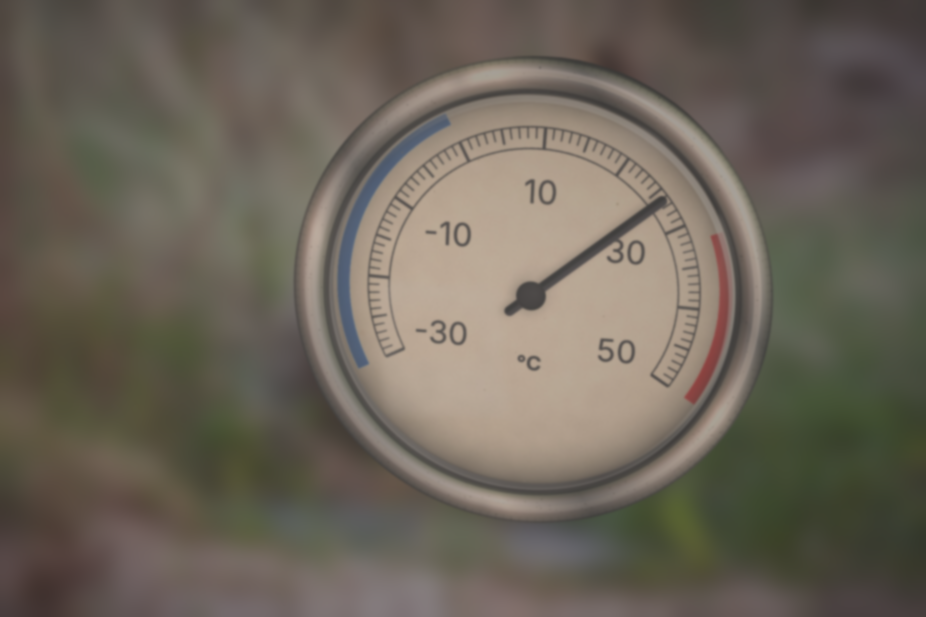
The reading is 26 °C
